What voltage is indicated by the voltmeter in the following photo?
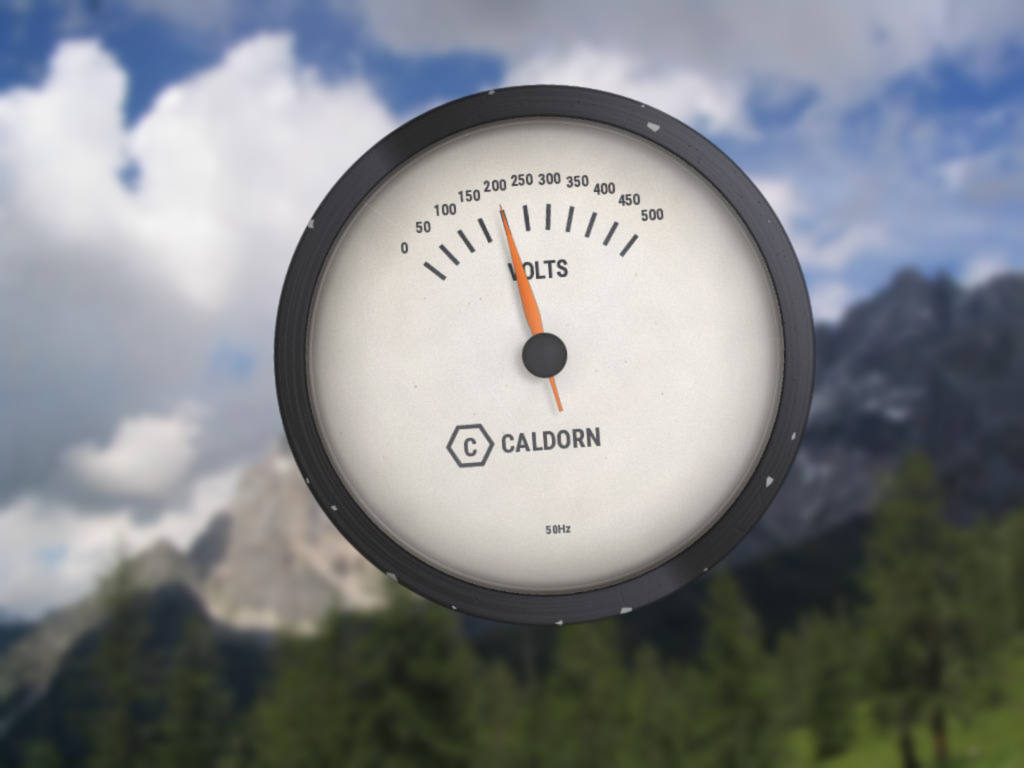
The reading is 200 V
